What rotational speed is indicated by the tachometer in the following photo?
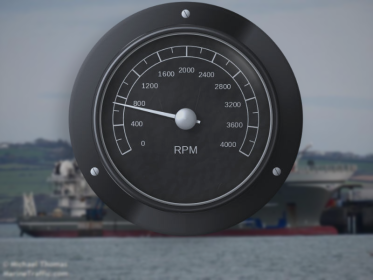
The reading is 700 rpm
